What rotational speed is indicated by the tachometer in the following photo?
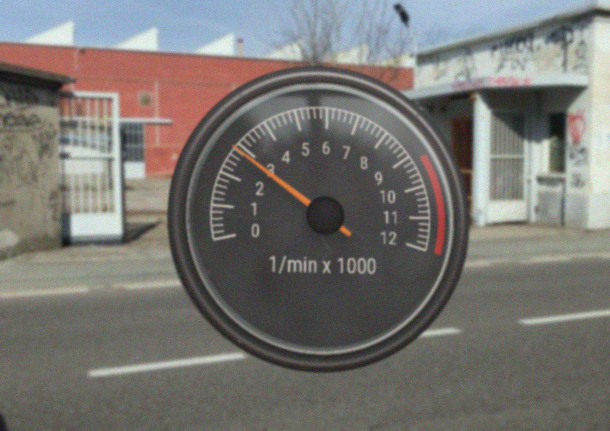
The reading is 2800 rpm
